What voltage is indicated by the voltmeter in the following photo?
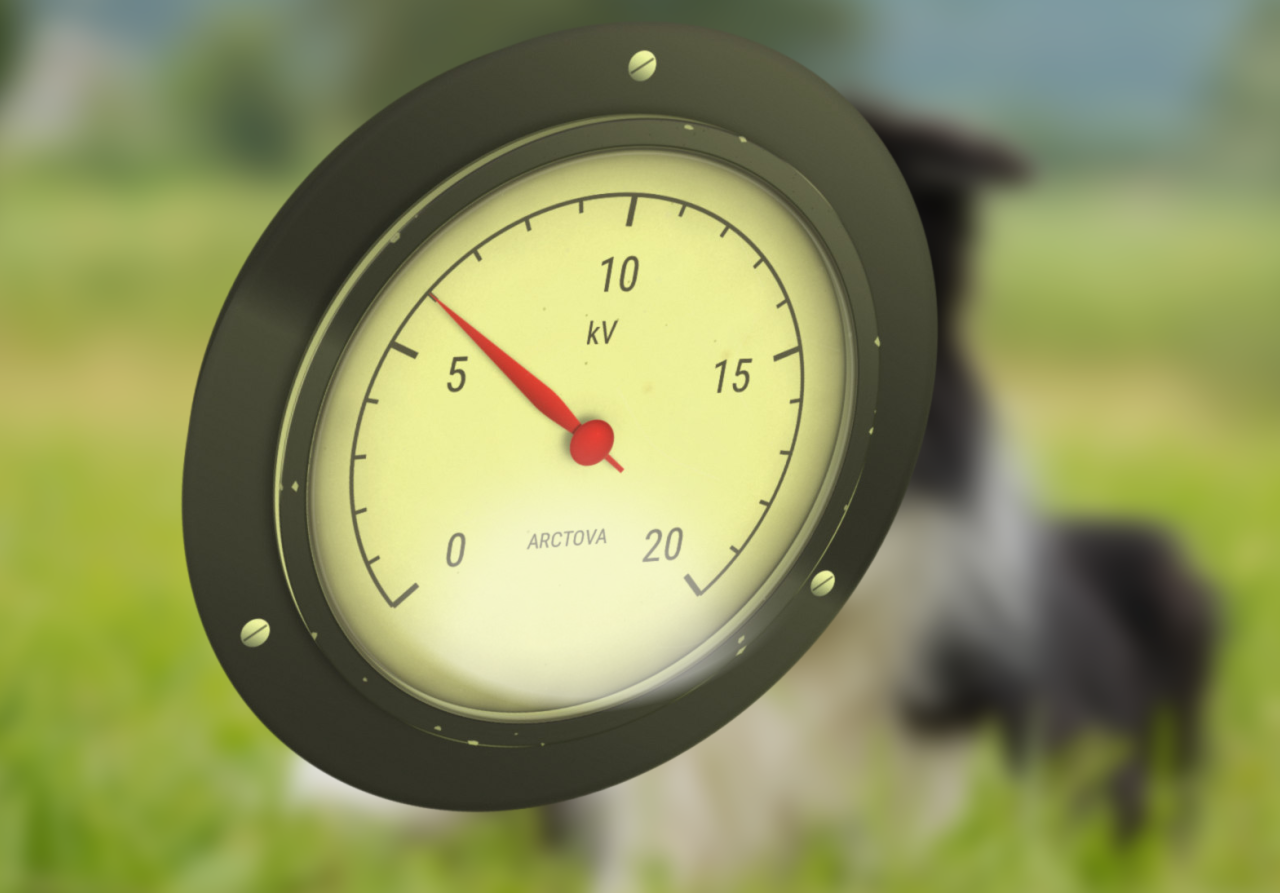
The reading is 6 kV
